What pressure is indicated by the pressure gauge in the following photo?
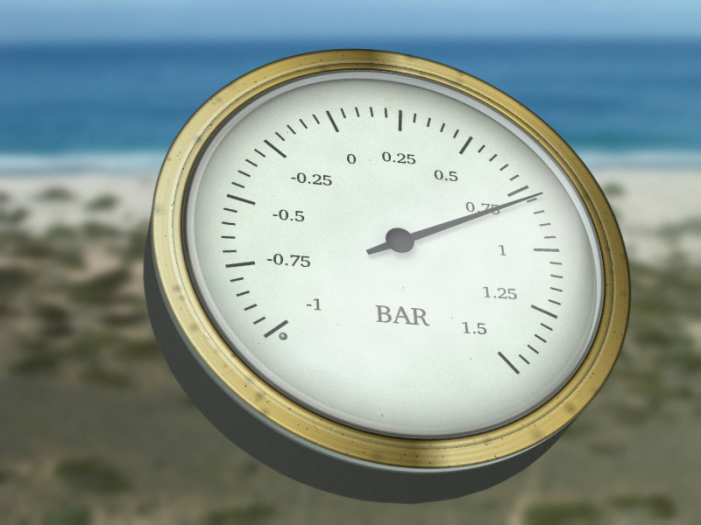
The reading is 0.8 bar
